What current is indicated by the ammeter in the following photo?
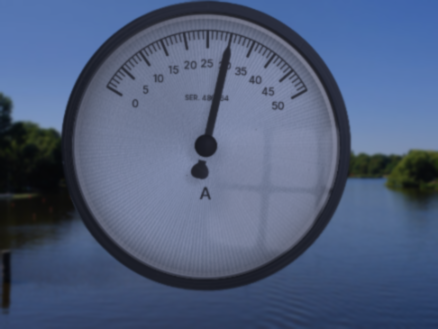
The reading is 30 A
